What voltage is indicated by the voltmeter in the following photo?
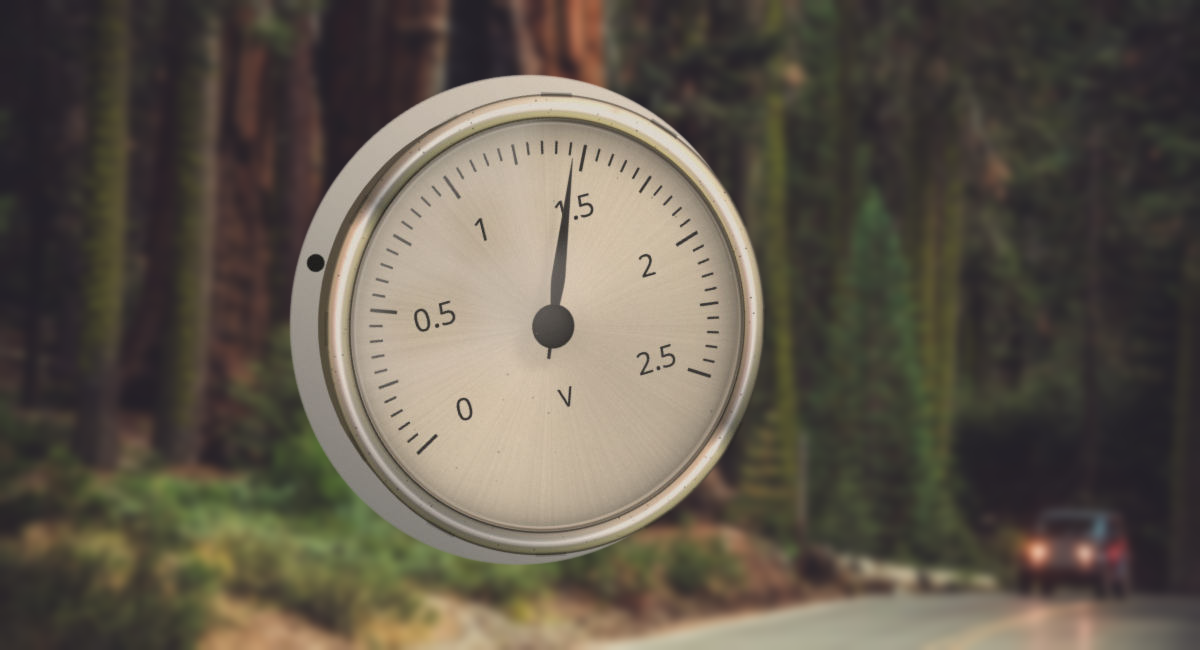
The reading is 1.45 V
